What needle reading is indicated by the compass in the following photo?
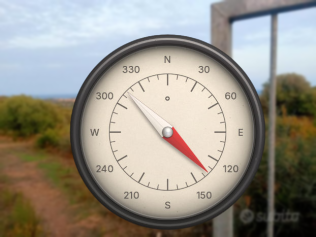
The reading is 135 °
